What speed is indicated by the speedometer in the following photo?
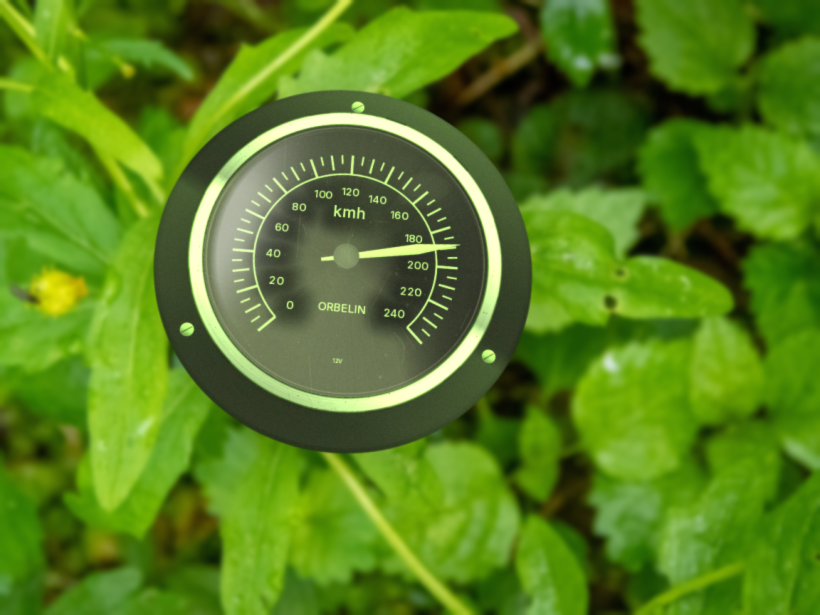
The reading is 190 km/h
